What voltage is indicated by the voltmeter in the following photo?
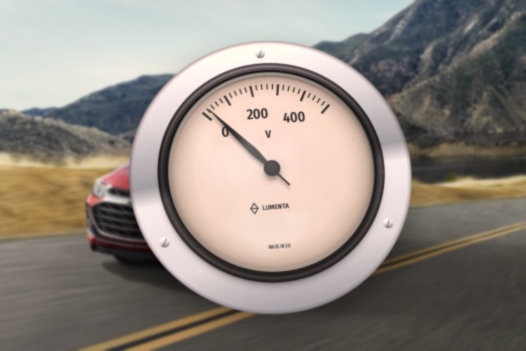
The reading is 20 V
